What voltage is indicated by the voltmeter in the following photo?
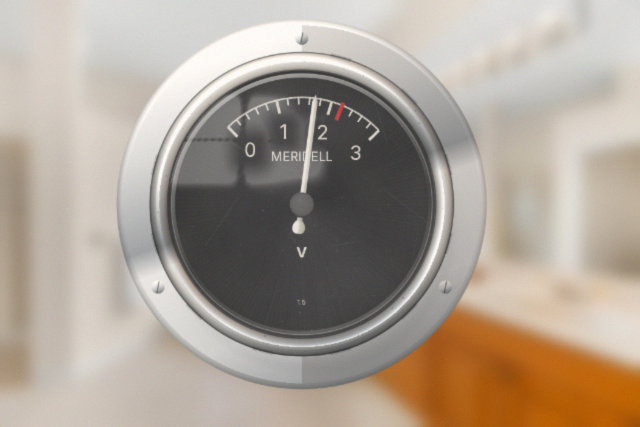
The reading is 1.7 V
